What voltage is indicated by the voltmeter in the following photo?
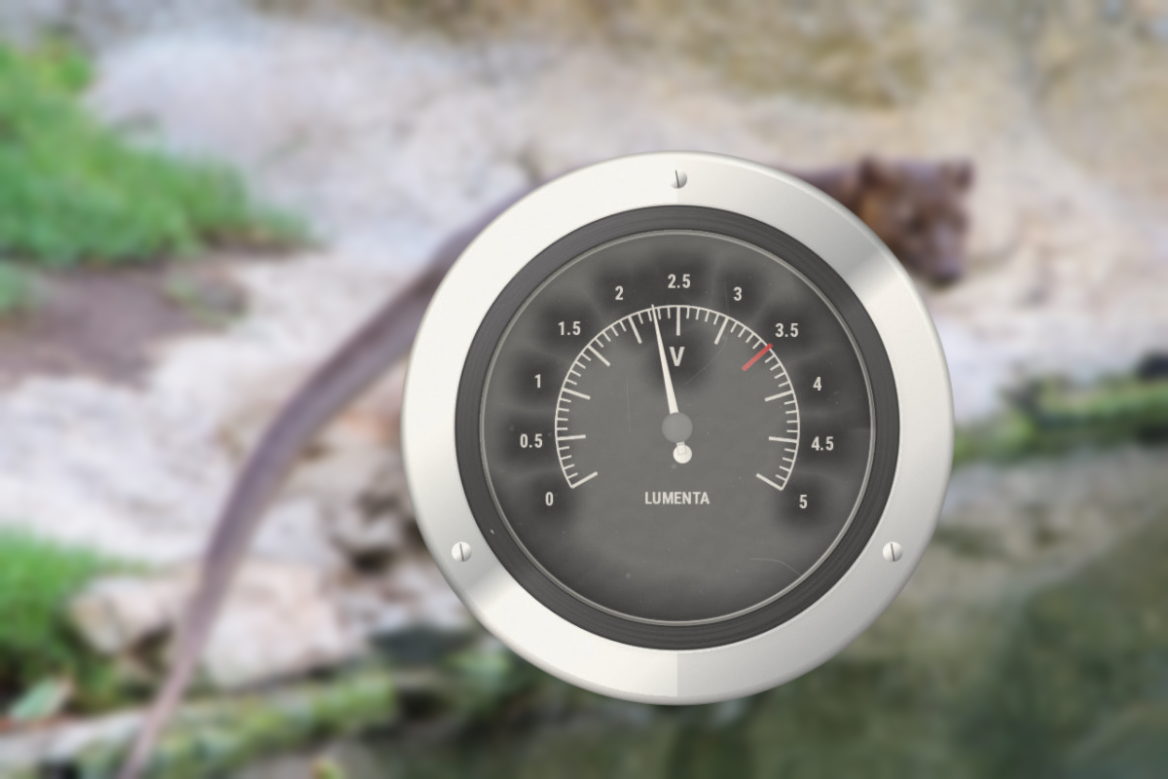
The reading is 2.25 V
